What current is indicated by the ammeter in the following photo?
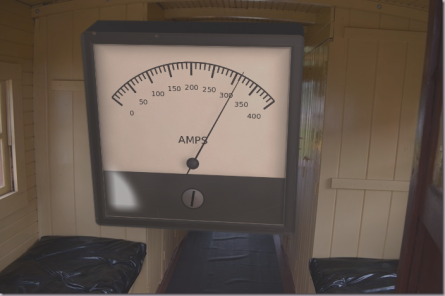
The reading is 310 A
